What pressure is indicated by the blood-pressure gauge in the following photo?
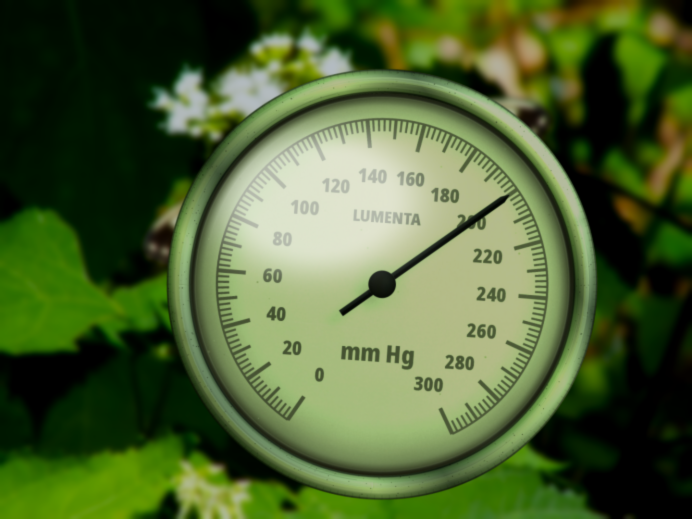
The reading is 200 mmHg
